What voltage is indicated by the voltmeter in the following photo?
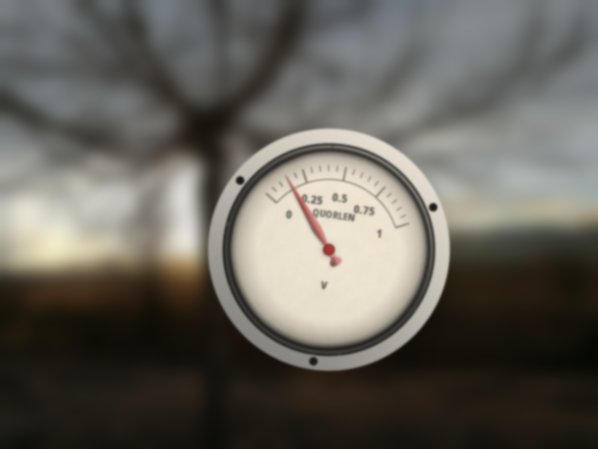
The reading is 0.15 V
